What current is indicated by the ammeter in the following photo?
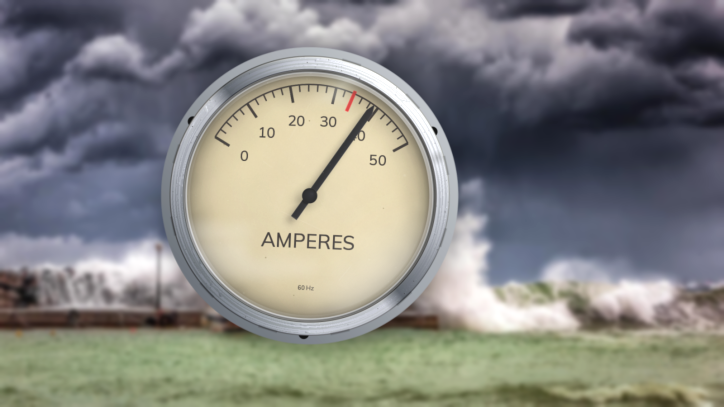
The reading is 39 A
